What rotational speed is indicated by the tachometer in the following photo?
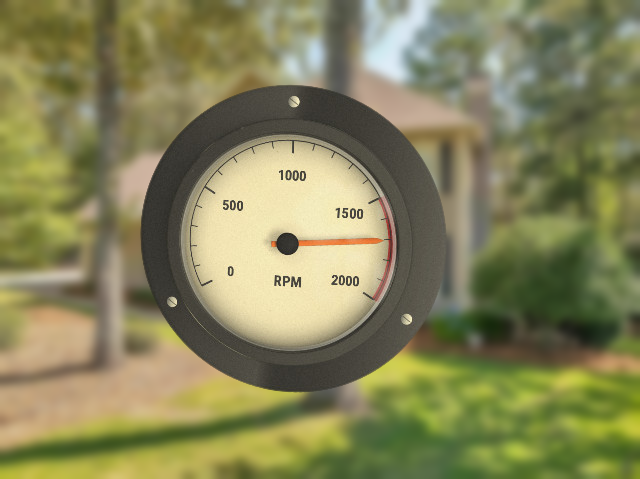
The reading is 1700 rpm
